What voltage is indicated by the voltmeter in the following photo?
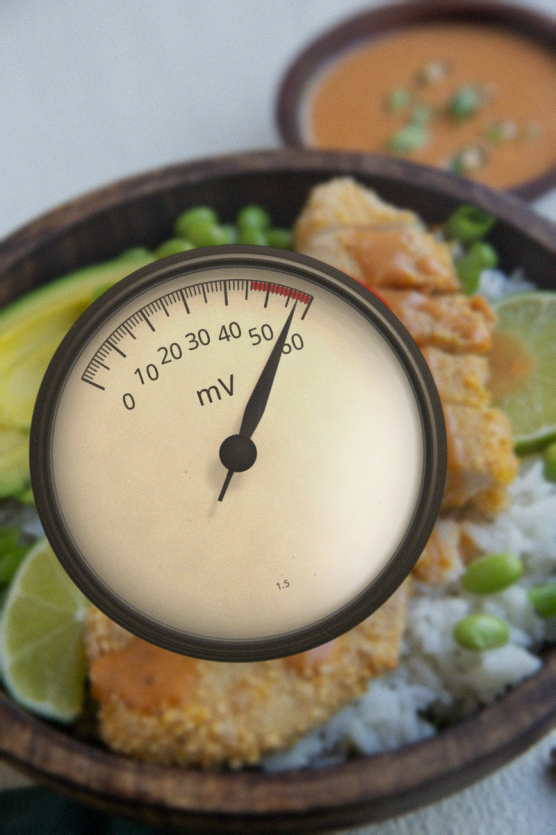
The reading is 57 mV
